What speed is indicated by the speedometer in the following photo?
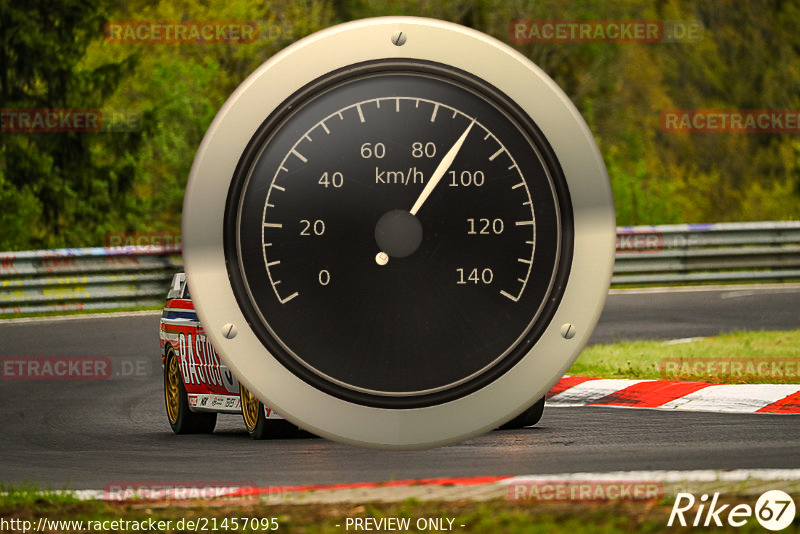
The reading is 90 km/h
